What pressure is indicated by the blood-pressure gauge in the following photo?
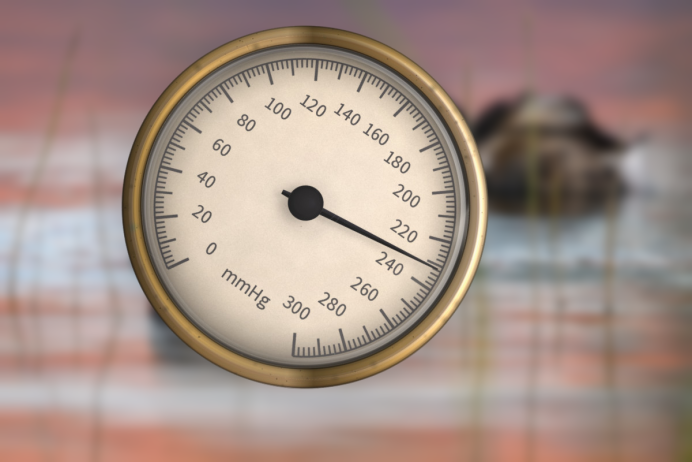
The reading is 232 mmHg
